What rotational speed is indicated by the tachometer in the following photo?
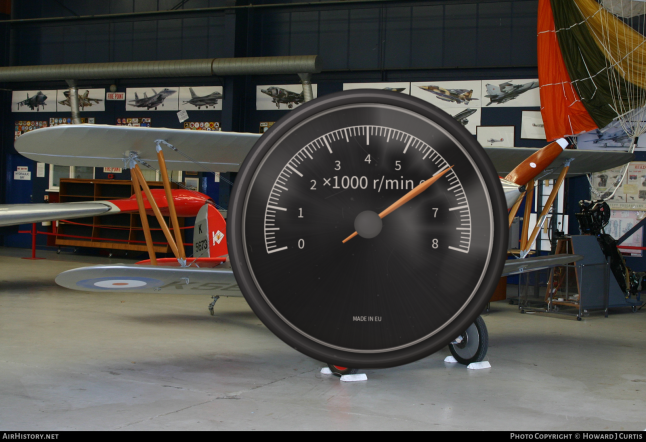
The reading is 6100 rpm
